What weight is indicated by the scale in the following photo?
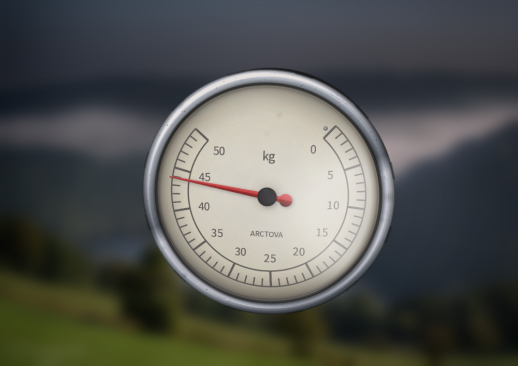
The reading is 44 kg
